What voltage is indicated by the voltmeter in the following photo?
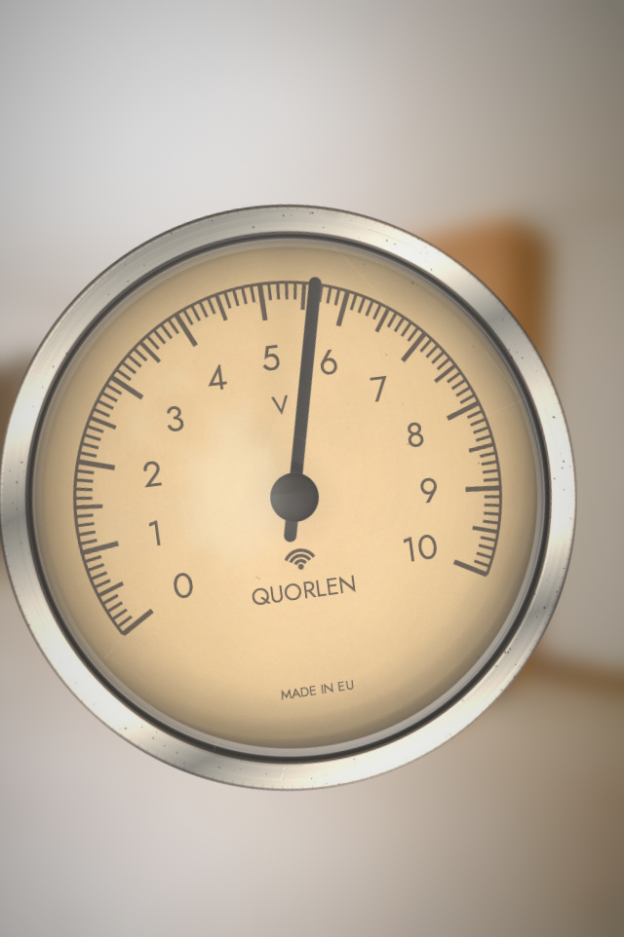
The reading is 5.6 V
